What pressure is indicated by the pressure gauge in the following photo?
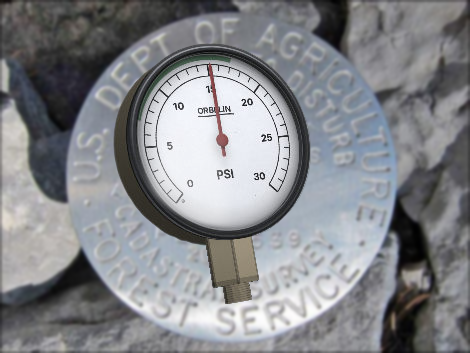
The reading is 15 psi
